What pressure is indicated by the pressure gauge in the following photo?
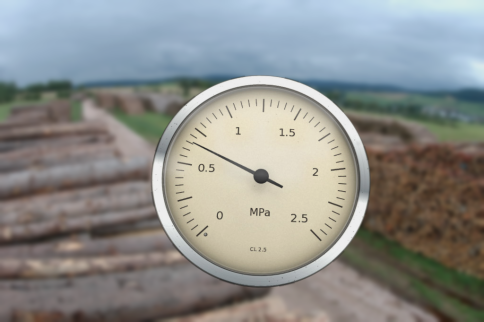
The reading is 0.65 MPa
